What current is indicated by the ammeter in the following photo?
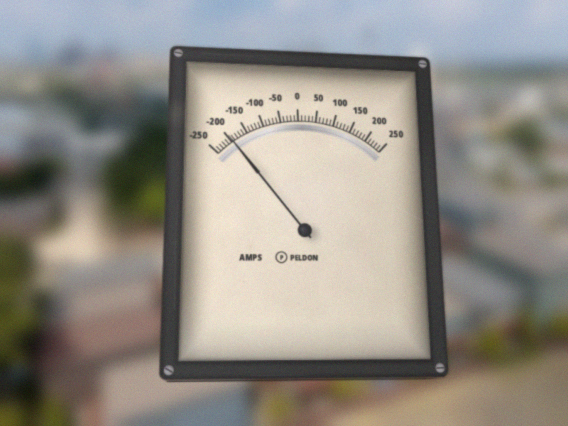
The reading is -200 A
